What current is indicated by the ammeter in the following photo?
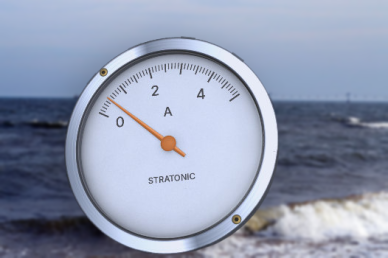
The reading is 0.5 A
